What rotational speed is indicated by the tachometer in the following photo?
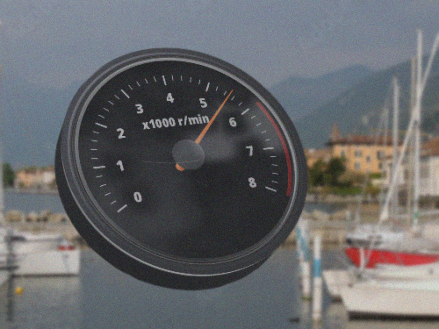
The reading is 5500 rpm
